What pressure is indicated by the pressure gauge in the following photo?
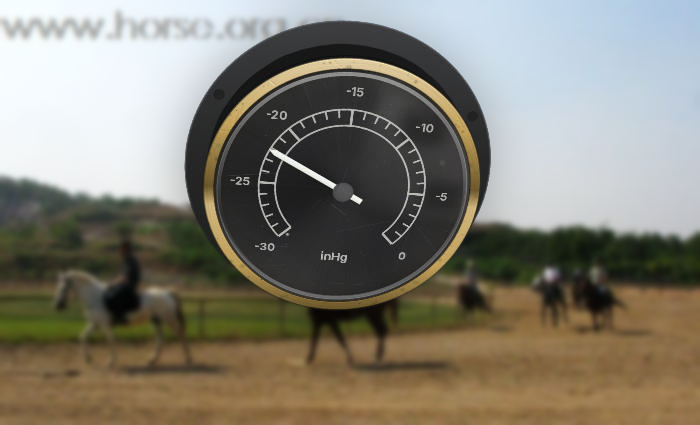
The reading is -22 inHg
